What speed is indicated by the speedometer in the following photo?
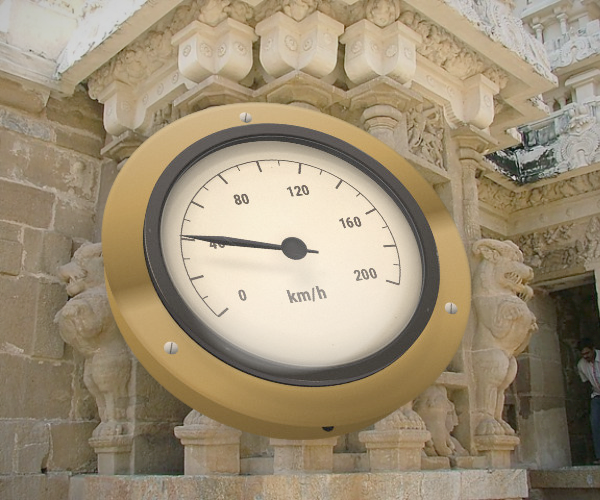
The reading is 40 km/h
